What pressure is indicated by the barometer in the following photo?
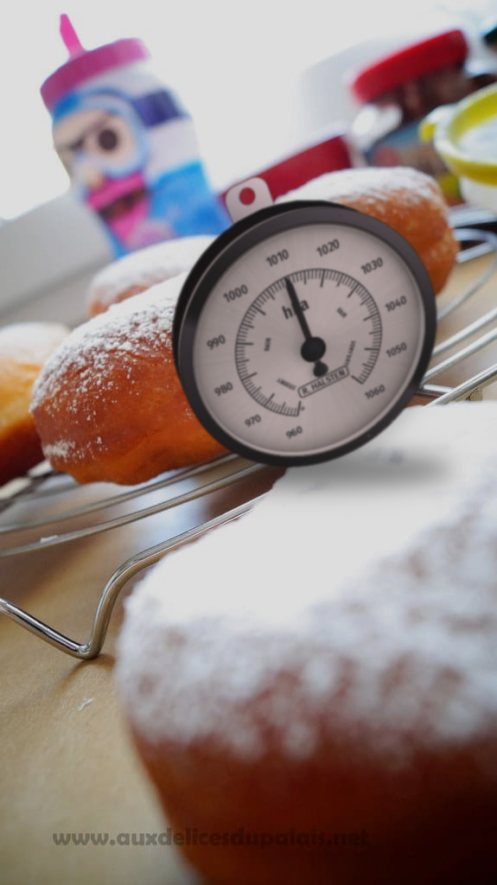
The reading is 1010 hPa
